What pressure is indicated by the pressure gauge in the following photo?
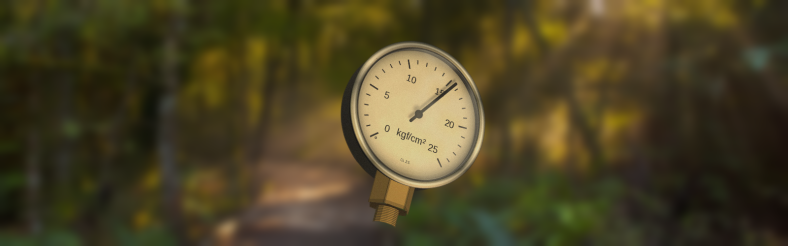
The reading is 15.5 kg/cm²
